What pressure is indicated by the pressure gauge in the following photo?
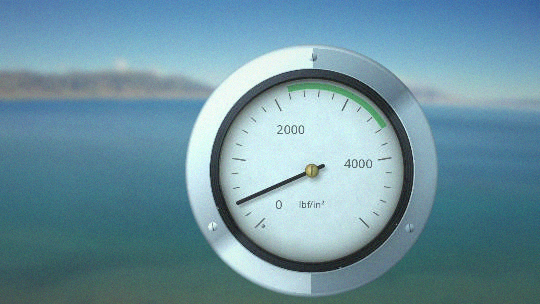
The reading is 400 psi
